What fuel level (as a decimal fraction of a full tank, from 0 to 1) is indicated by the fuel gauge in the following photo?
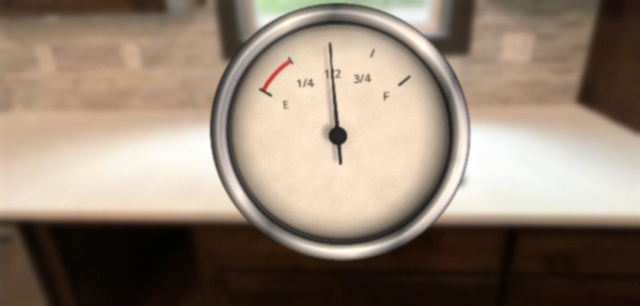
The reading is 0.5
